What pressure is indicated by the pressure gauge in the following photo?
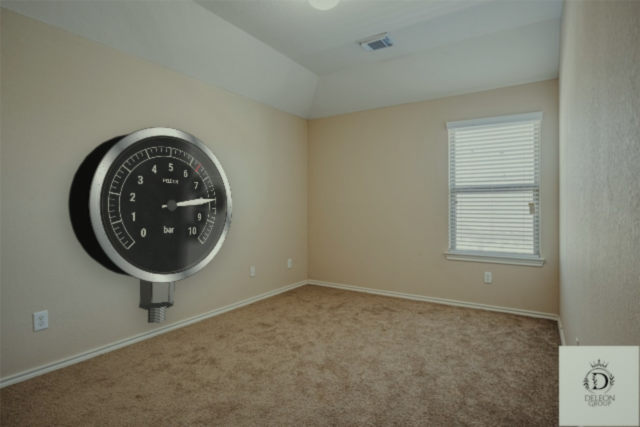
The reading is 8 bar
